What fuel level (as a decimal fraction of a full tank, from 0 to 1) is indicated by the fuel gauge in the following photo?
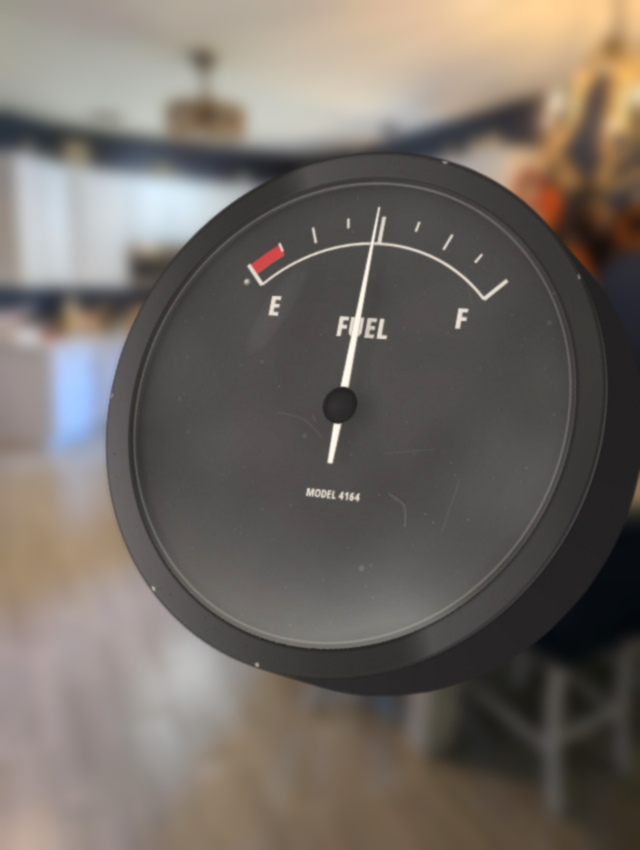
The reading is 0.5
